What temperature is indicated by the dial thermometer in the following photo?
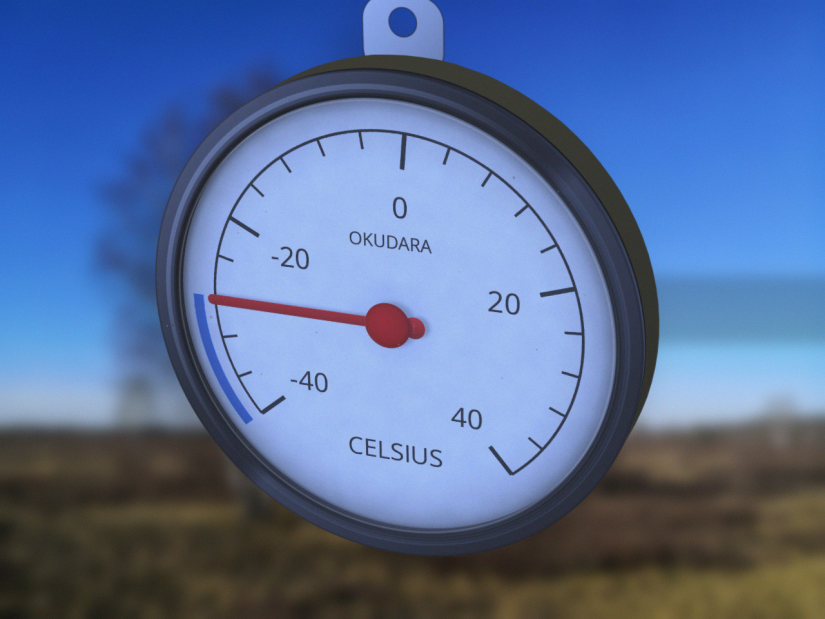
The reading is -28 °C
